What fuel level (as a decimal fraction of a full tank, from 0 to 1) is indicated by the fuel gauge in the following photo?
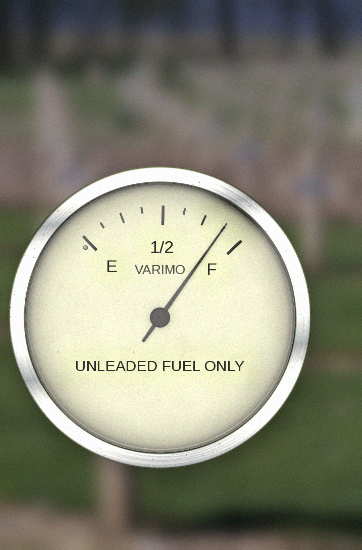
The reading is 0.875
